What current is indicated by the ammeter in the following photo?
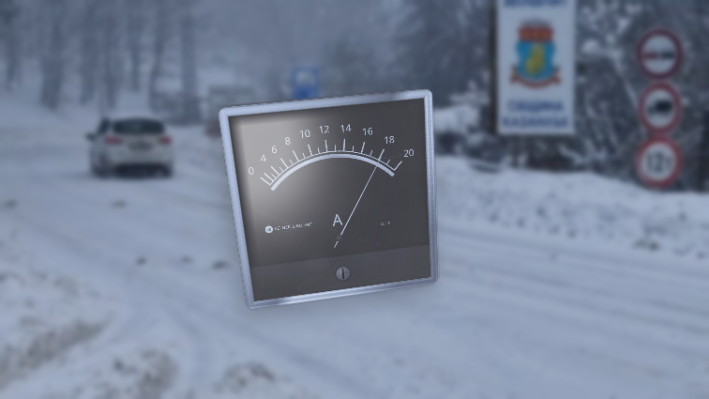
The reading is 18 A
